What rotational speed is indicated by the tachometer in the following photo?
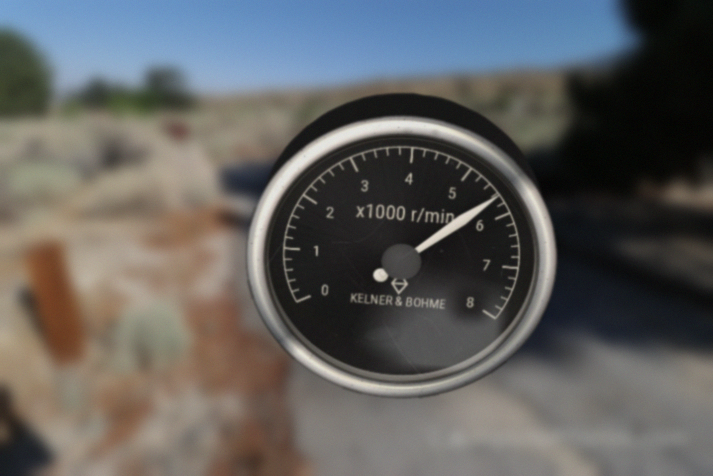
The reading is 5600 rpm
